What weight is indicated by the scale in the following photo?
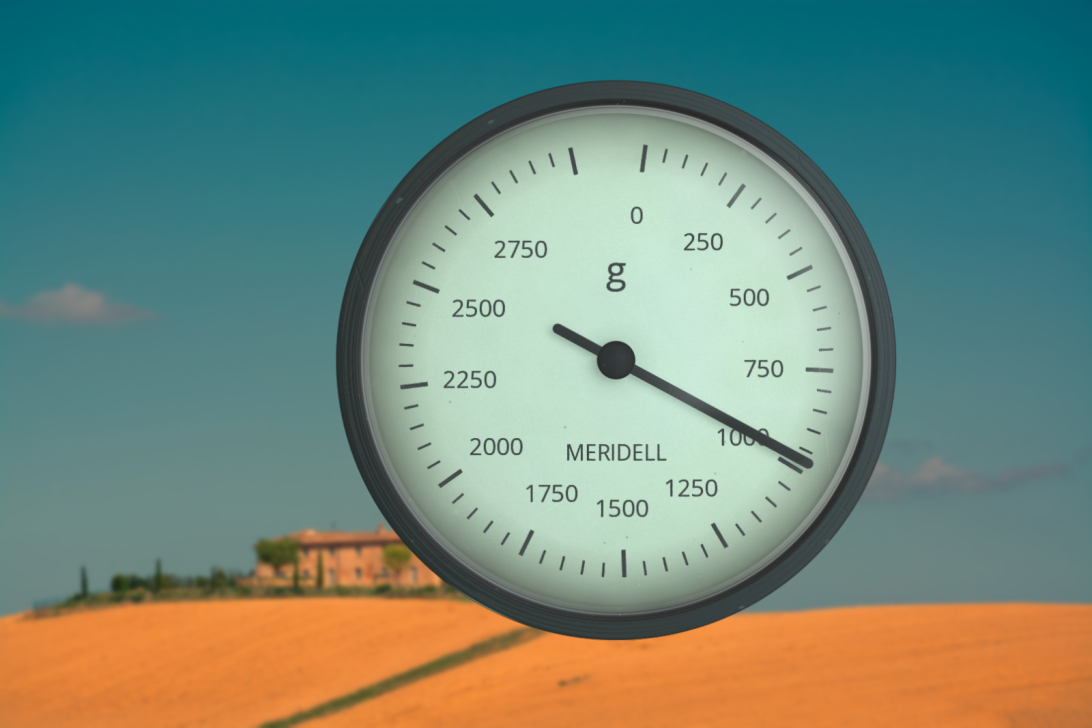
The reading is 975 g
